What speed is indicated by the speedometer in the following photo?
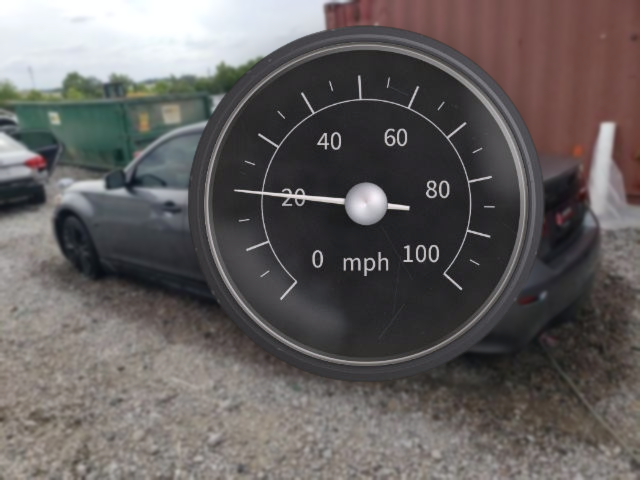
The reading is 20 mph
